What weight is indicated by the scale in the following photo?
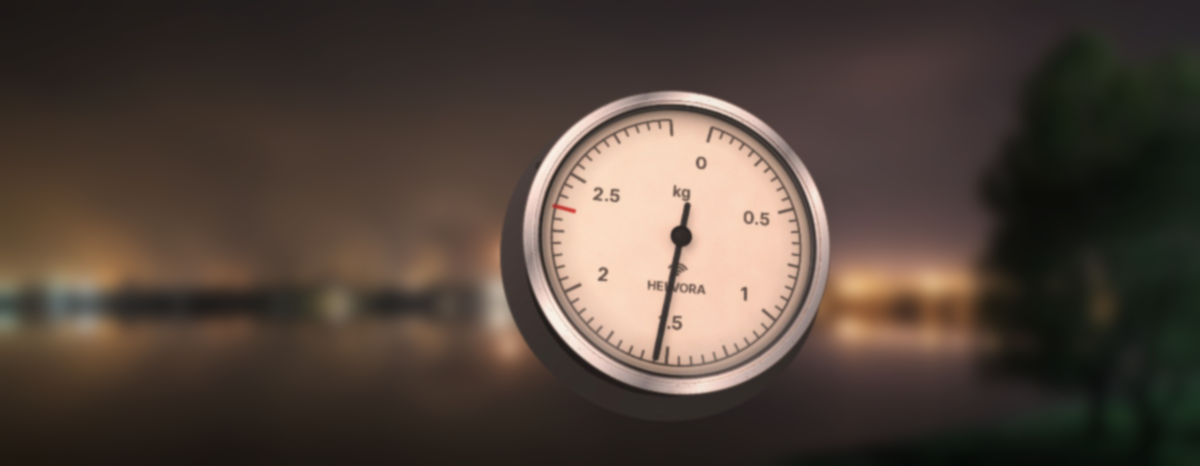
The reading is 1.55 kg
